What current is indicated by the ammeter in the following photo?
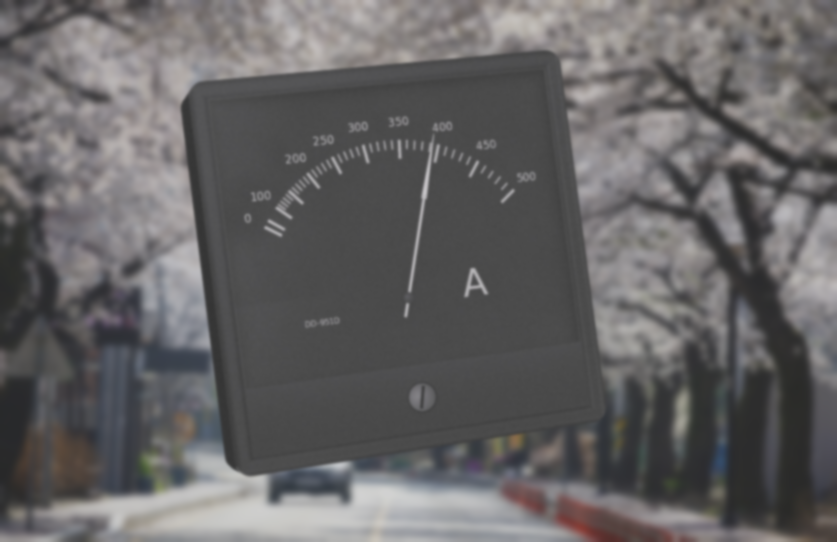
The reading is 390 A
